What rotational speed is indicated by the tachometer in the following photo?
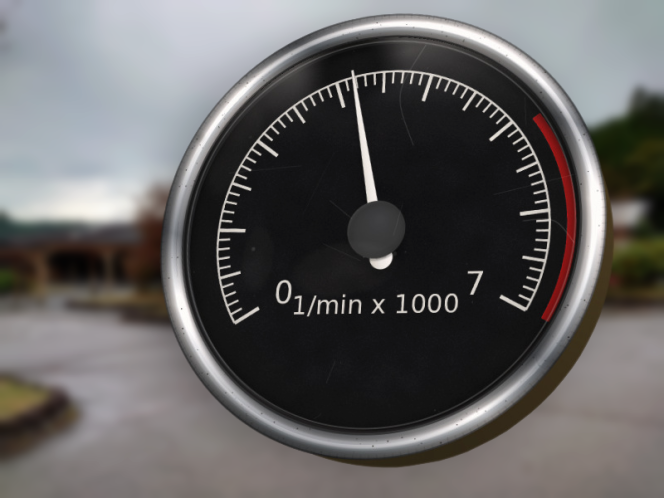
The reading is 3200 rpm
